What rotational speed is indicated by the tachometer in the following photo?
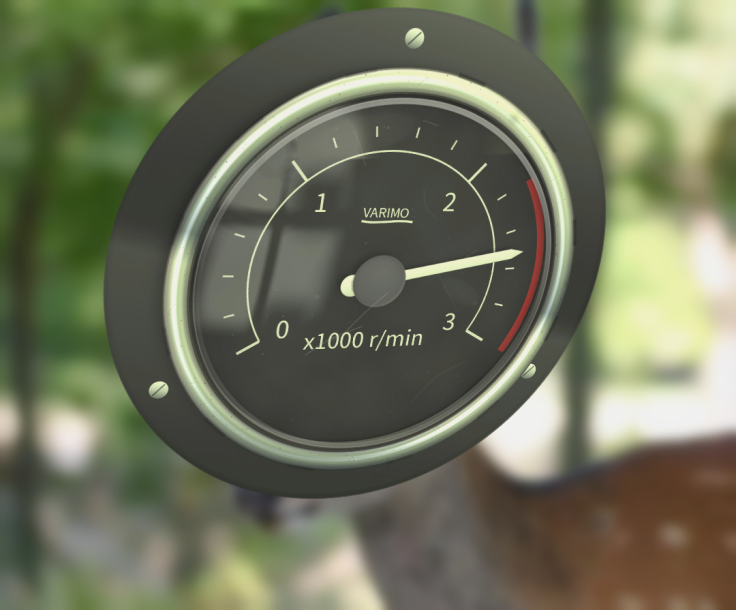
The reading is 2500 rpm
